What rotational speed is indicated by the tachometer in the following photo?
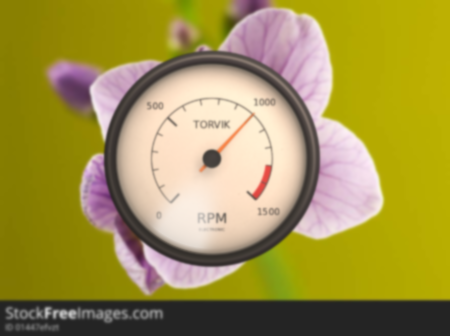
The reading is 1000 rpm
